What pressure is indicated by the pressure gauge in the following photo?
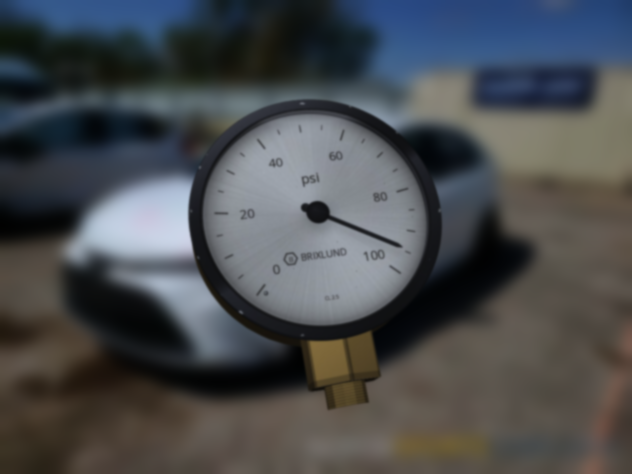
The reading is 95 psi
